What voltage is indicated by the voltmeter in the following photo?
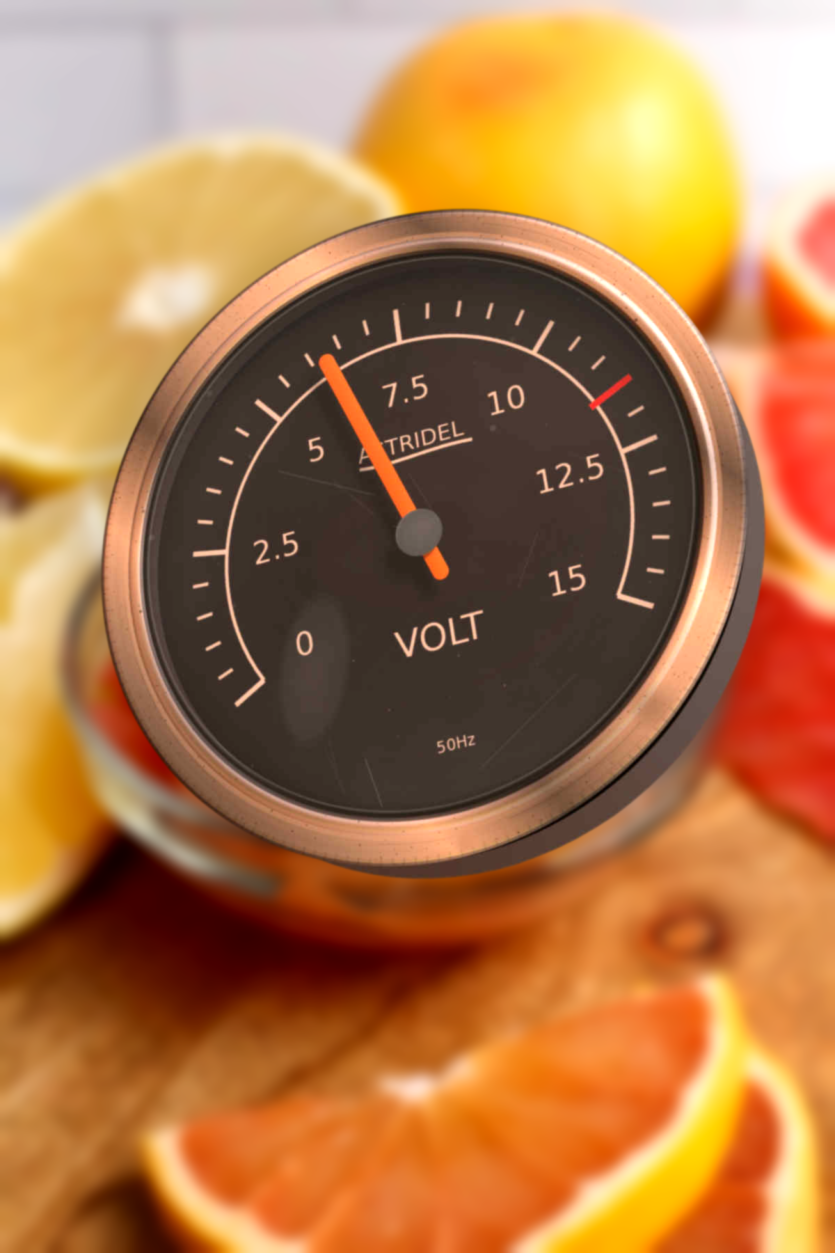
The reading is 6.25 V
